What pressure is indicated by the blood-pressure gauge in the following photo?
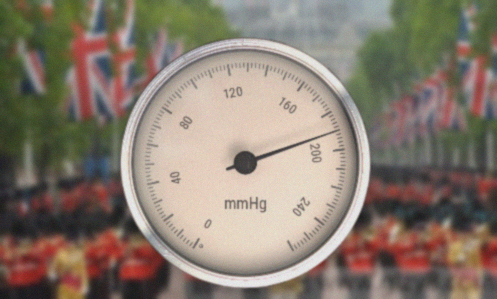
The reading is 190 mmHg
